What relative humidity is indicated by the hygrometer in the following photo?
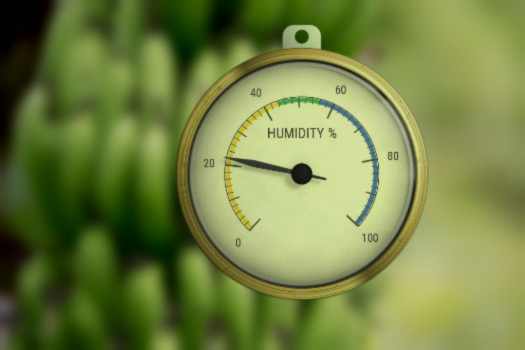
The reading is 22 %
